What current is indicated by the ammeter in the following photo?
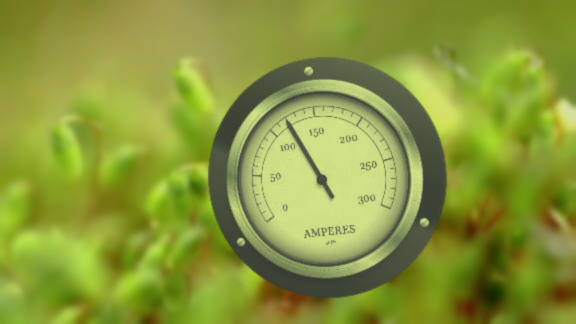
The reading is 120 A
